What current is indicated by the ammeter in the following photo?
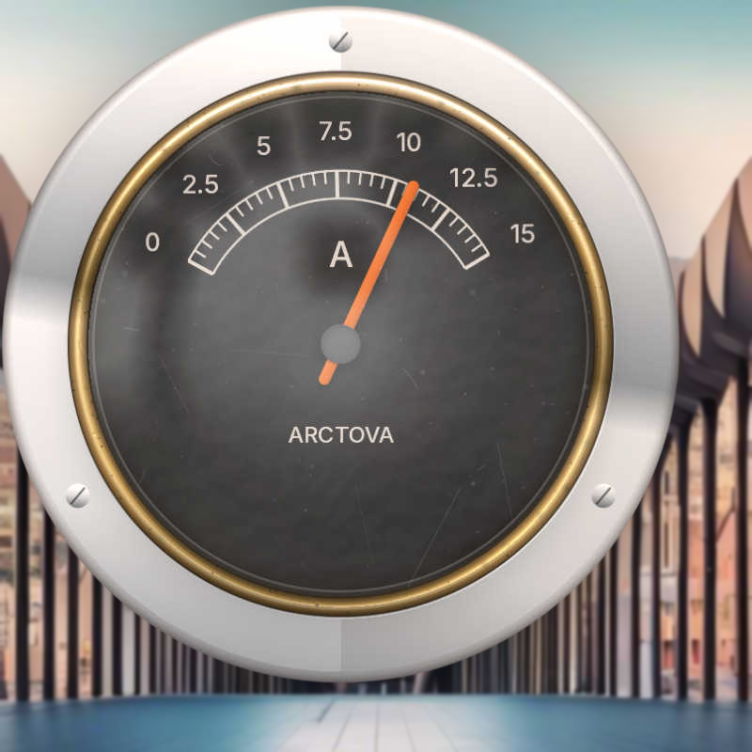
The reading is 10.75 A
